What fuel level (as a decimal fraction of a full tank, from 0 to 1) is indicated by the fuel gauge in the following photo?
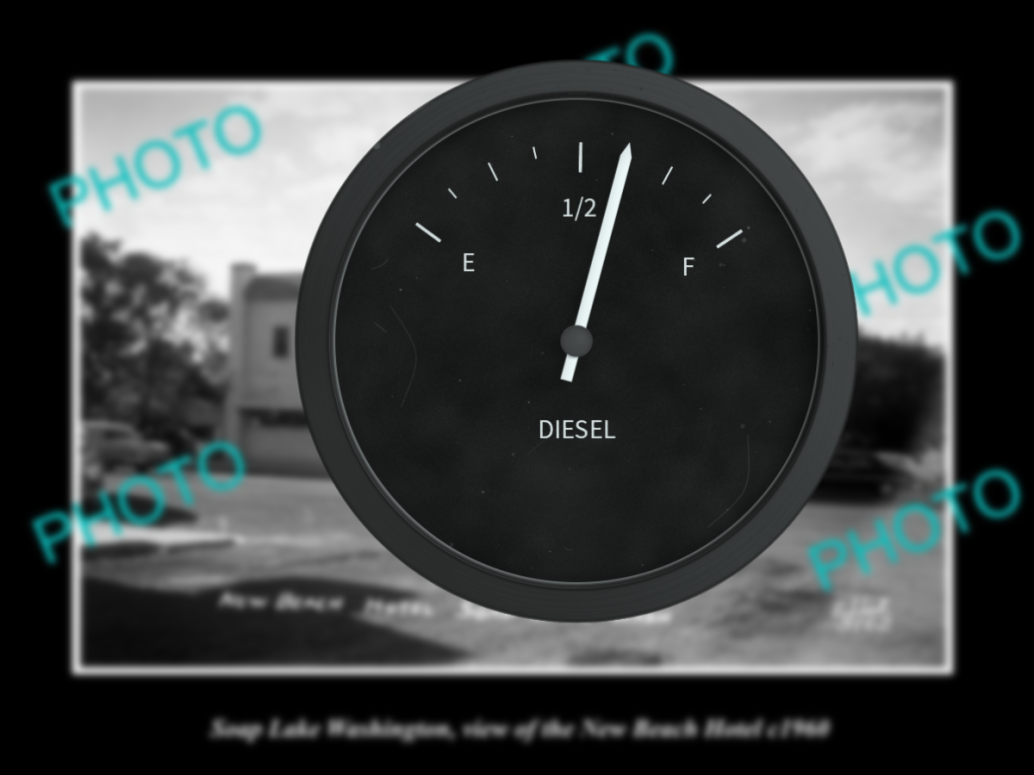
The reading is 0.625
